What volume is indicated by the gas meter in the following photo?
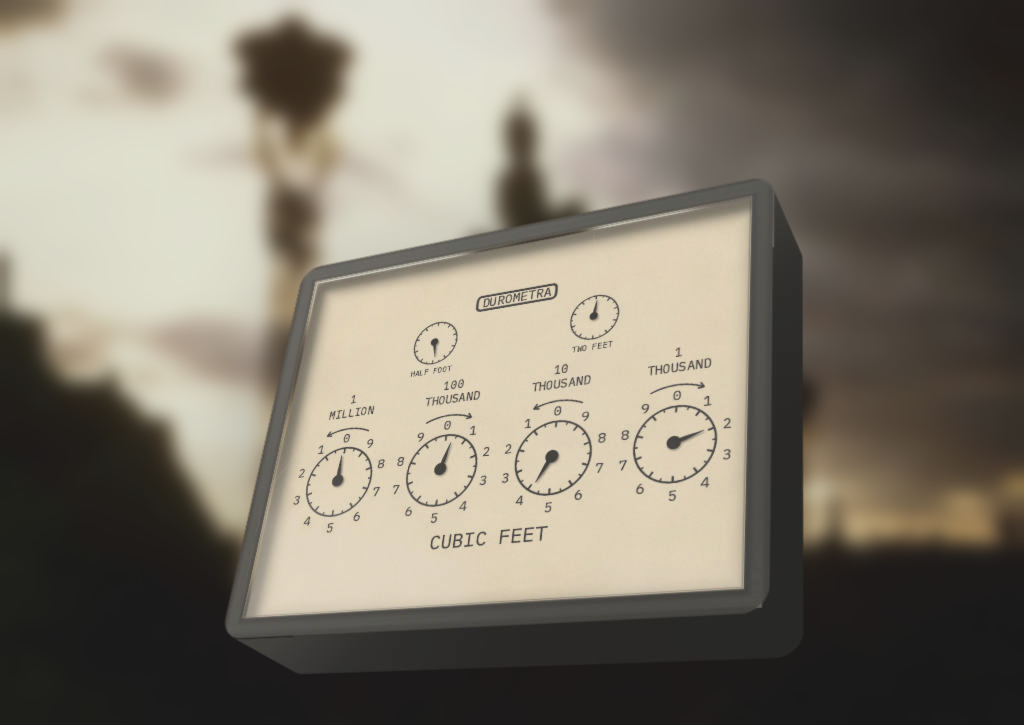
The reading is 4200 ft³
